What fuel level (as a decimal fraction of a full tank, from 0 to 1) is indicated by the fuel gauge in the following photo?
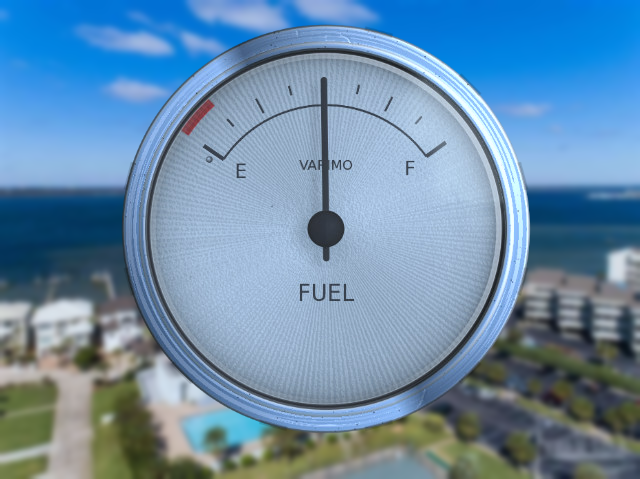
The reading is 0.5
